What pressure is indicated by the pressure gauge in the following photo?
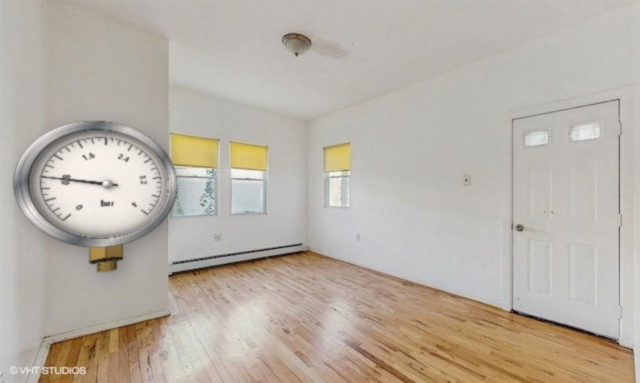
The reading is 0.8 bar
